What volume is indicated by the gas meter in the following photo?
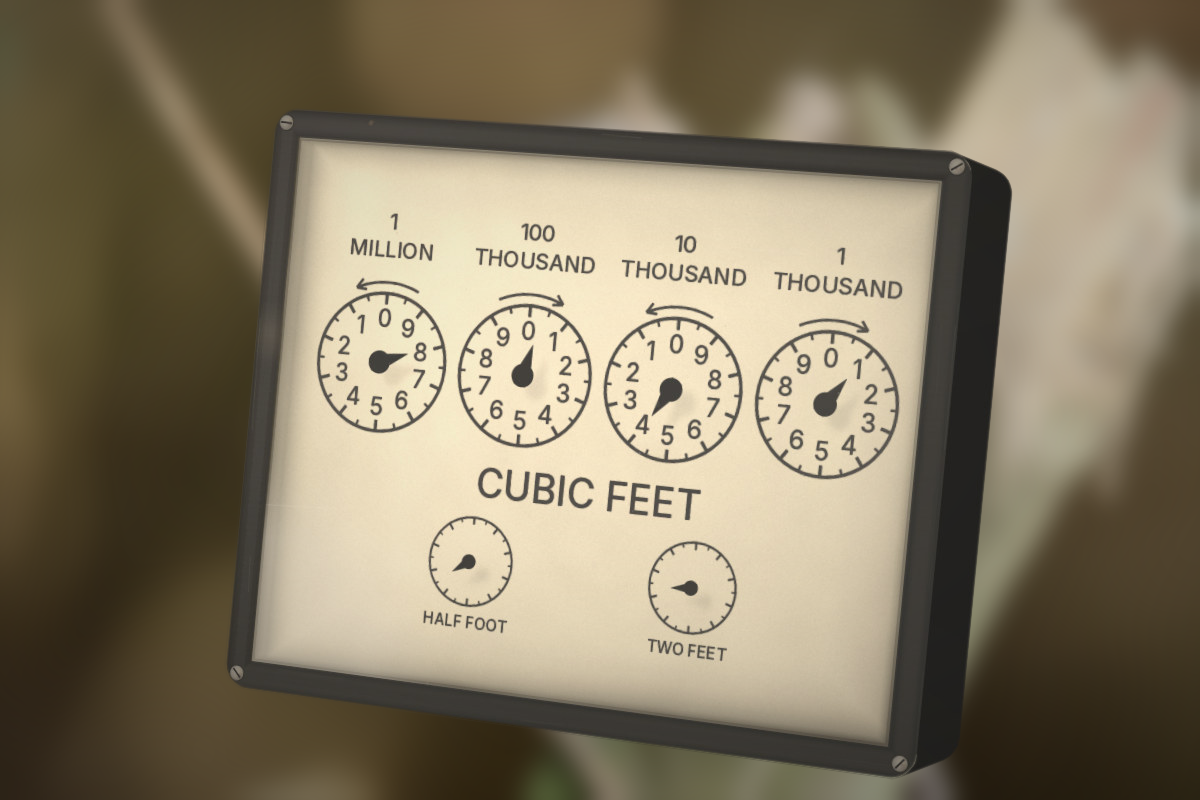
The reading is 804100 ft³
